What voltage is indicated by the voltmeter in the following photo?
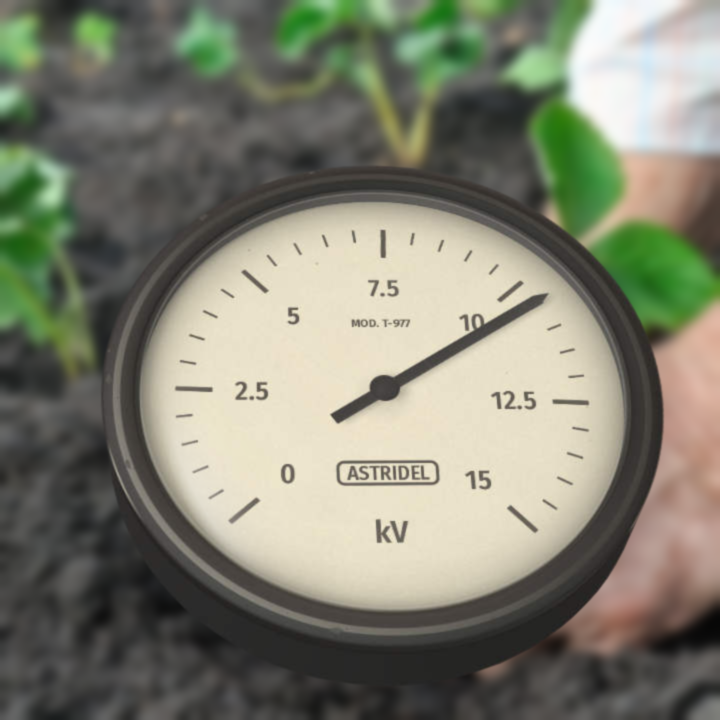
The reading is 10.5 kV
